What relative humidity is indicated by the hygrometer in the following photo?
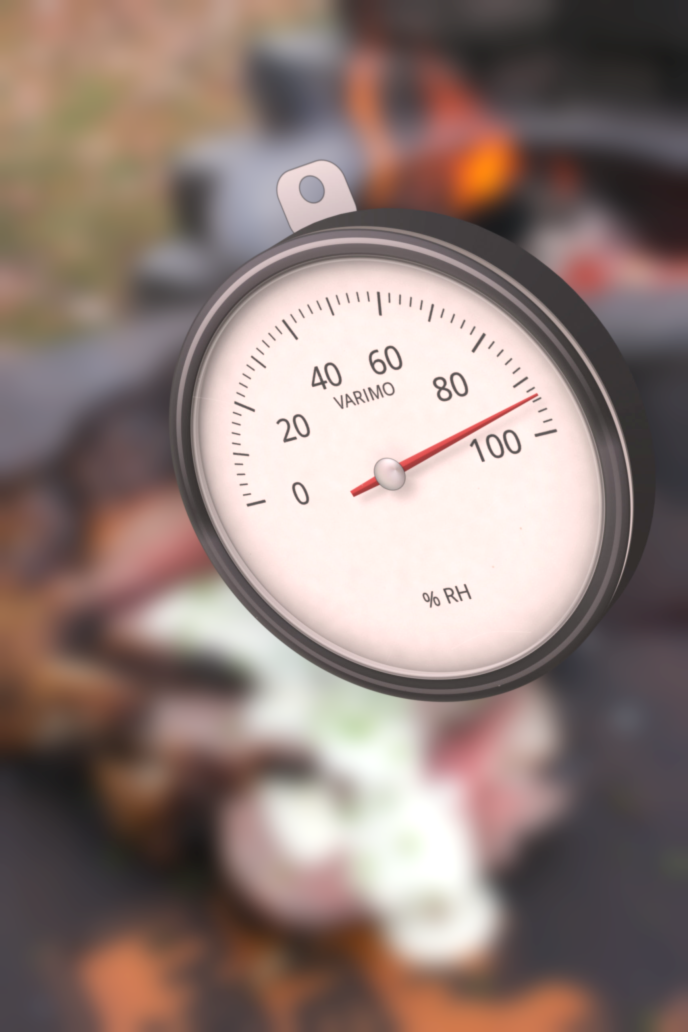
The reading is 93 %
